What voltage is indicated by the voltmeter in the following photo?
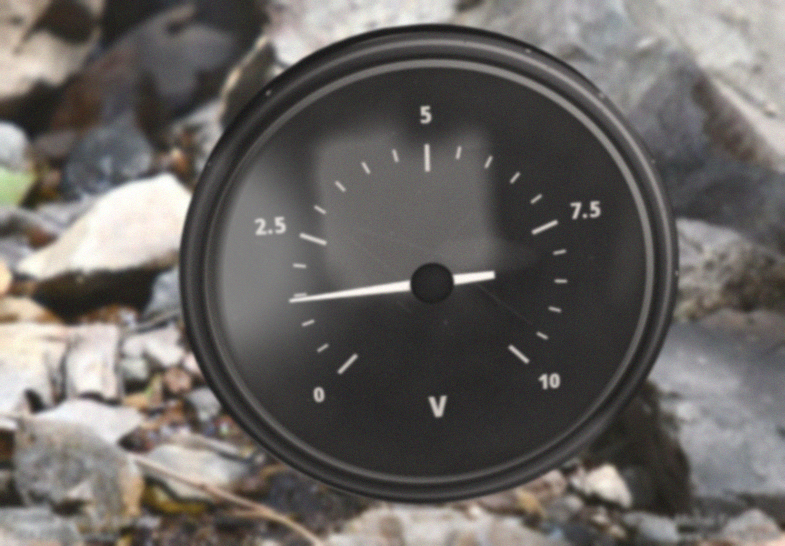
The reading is 1.5 V
